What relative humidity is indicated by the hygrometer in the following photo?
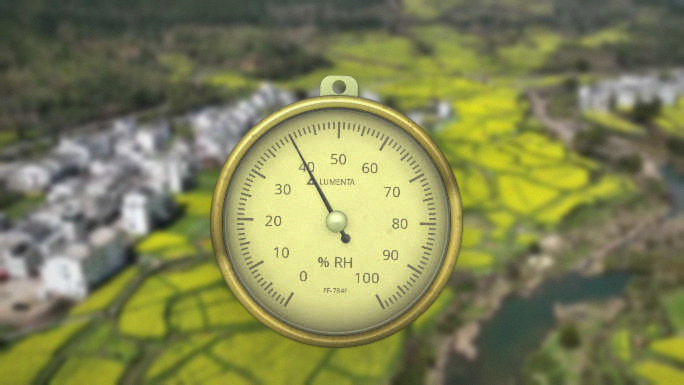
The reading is 40 %
